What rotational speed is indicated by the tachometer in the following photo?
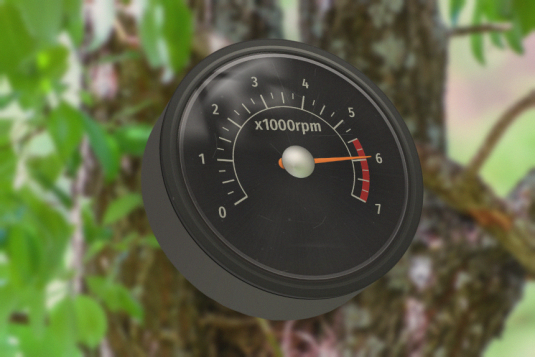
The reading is 6000 rpm
